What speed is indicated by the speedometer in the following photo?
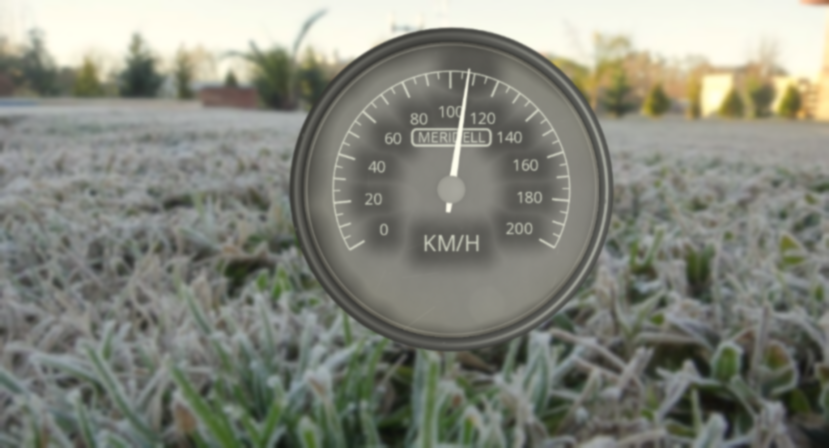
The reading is 107.5 km/h
